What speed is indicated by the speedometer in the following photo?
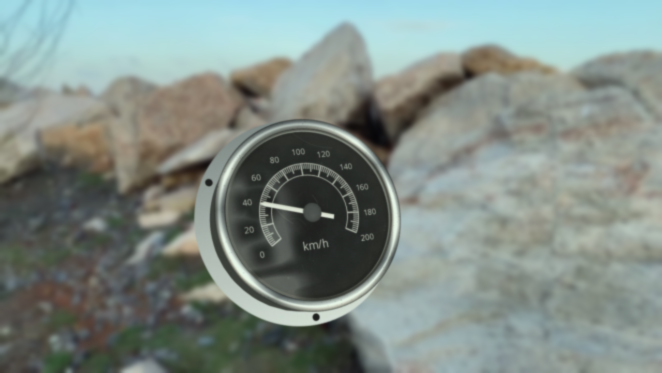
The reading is 40 km/h
